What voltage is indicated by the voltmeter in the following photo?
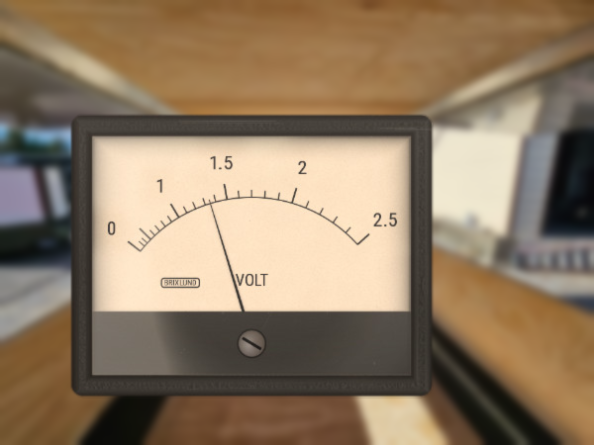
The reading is 1.35 V
